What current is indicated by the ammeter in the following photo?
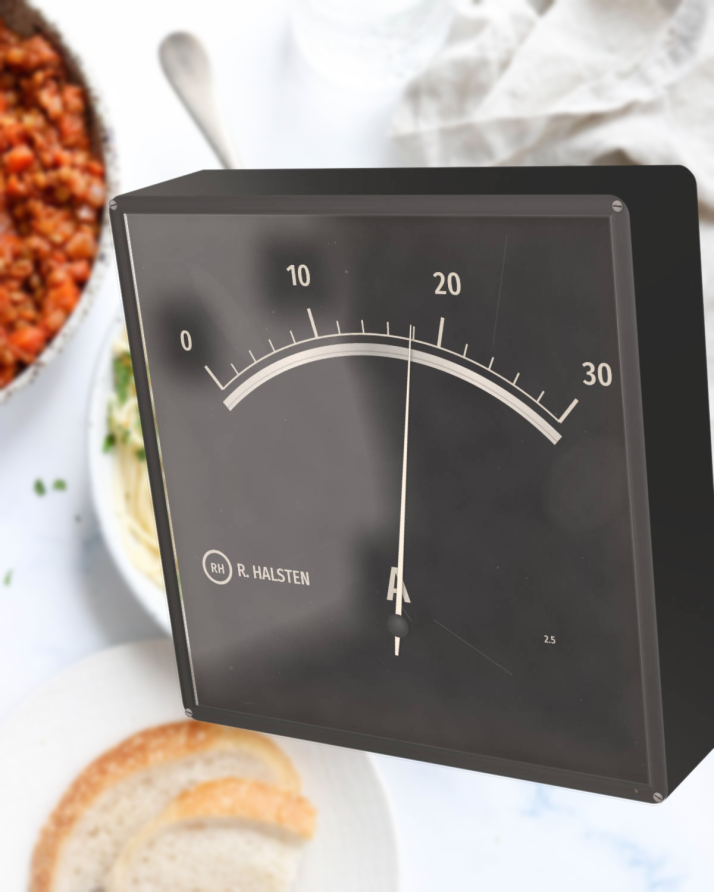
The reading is 18 A
